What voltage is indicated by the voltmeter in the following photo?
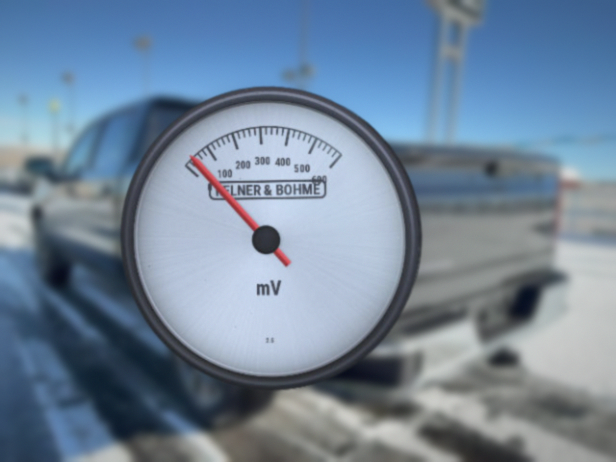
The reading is 40 mV
